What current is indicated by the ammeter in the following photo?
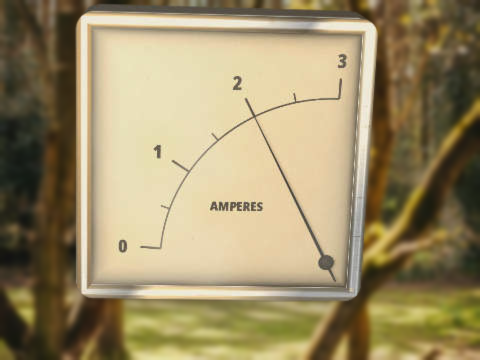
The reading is 2 A
